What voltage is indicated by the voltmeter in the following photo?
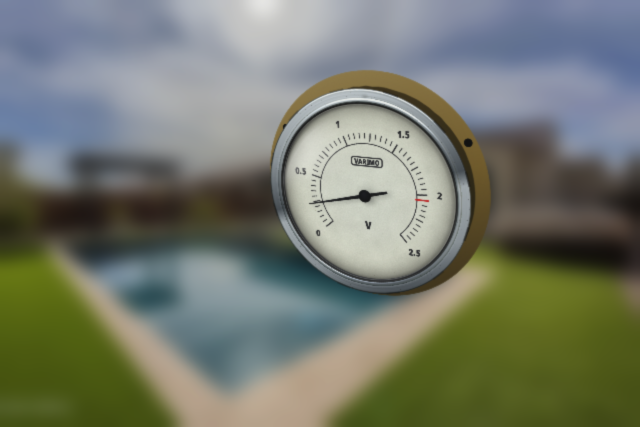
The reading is 0.25 V
